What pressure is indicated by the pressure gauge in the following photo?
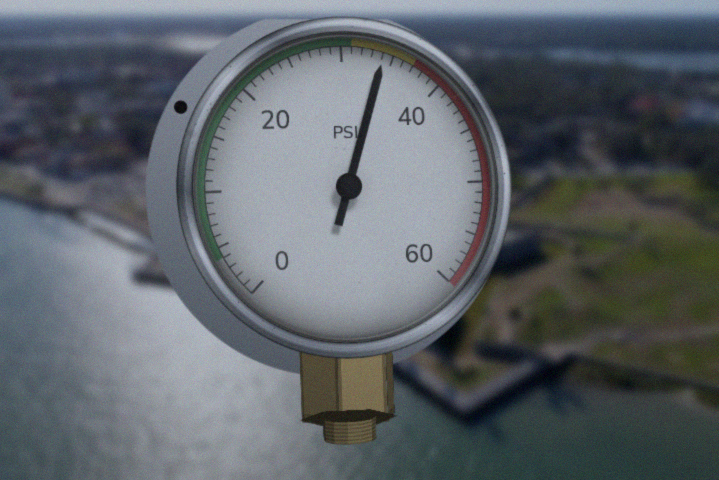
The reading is 34 psi
